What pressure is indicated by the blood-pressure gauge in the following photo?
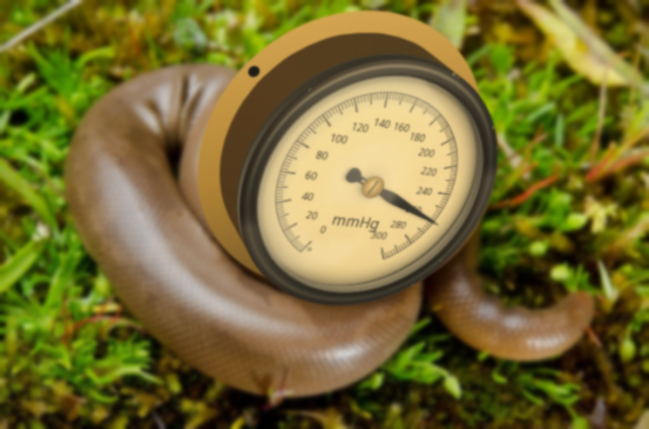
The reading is 260 mmHg
